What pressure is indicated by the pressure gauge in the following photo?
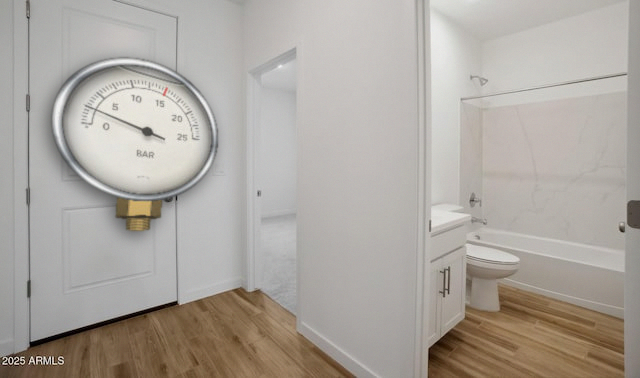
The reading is 2.5 bar
